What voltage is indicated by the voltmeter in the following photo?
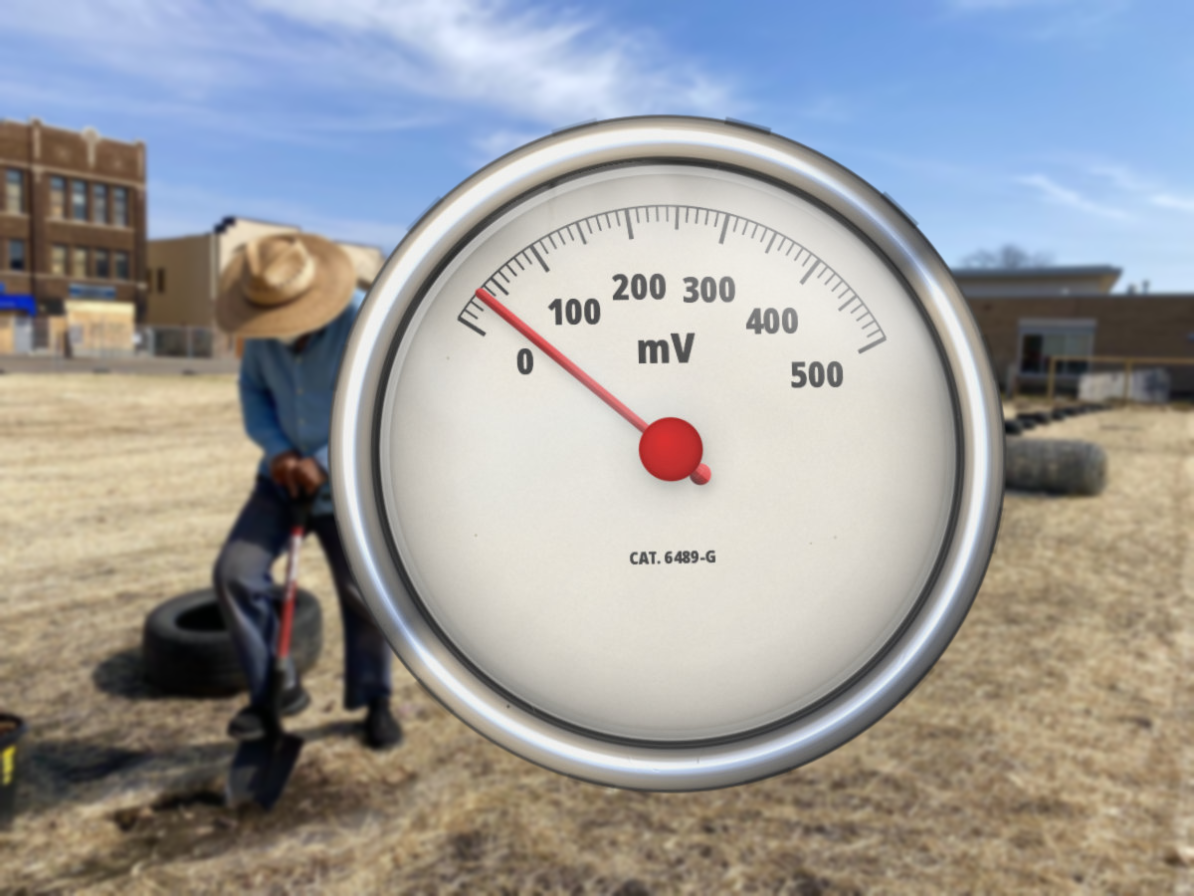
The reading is 30 mV
